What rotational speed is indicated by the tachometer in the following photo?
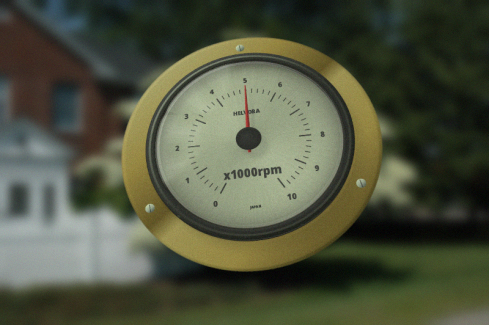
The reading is 5000 rpm
